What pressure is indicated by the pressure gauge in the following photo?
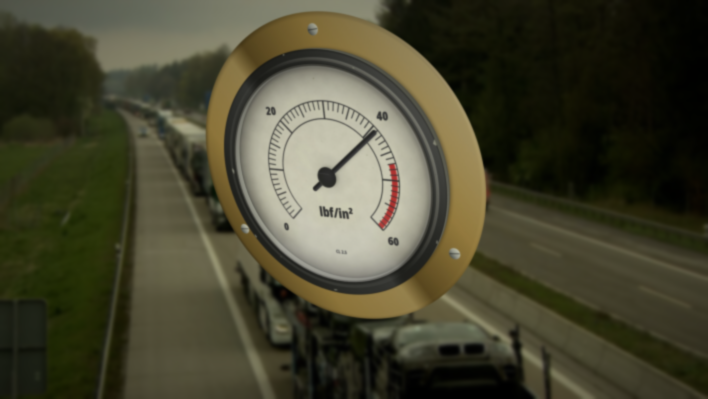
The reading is 41 psi
